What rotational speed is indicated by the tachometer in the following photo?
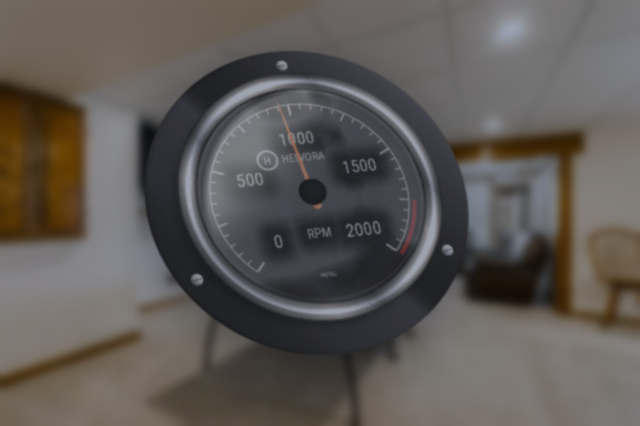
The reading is 950 rpm
